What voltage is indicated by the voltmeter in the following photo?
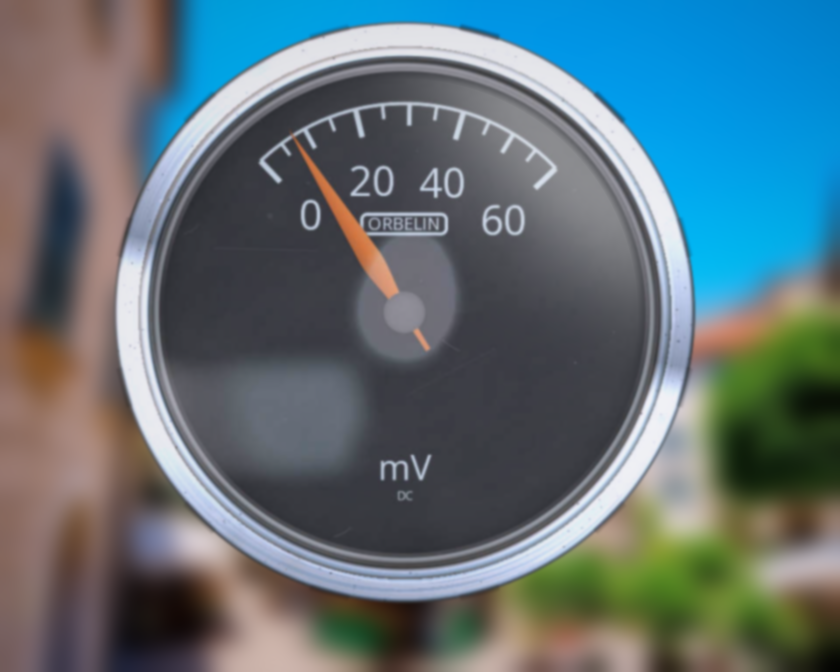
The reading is 7.5 mV
